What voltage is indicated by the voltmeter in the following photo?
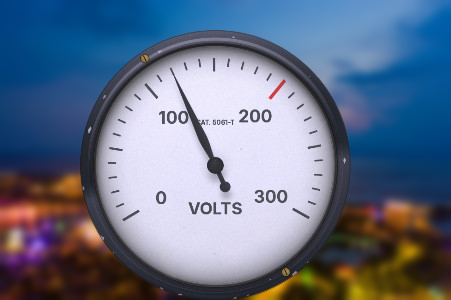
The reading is 120 V
